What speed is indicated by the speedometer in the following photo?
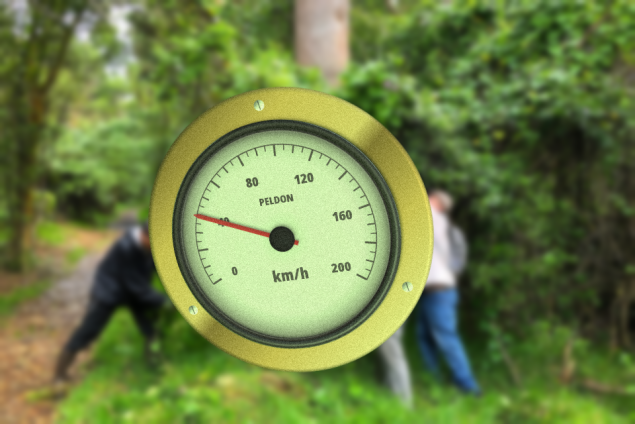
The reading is 40 km/h
